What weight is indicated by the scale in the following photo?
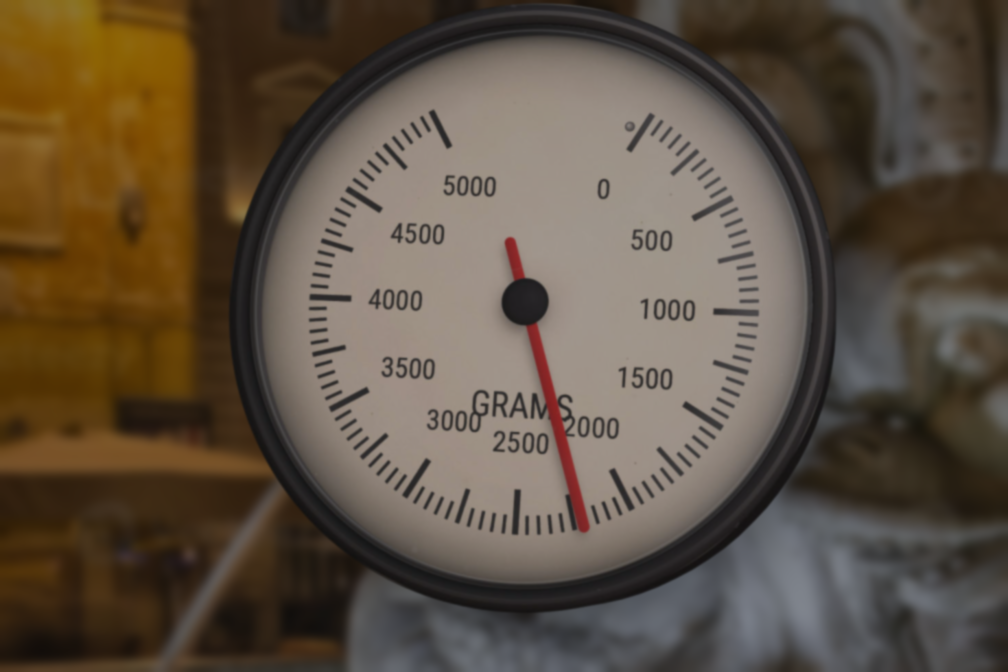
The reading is 2200 g
